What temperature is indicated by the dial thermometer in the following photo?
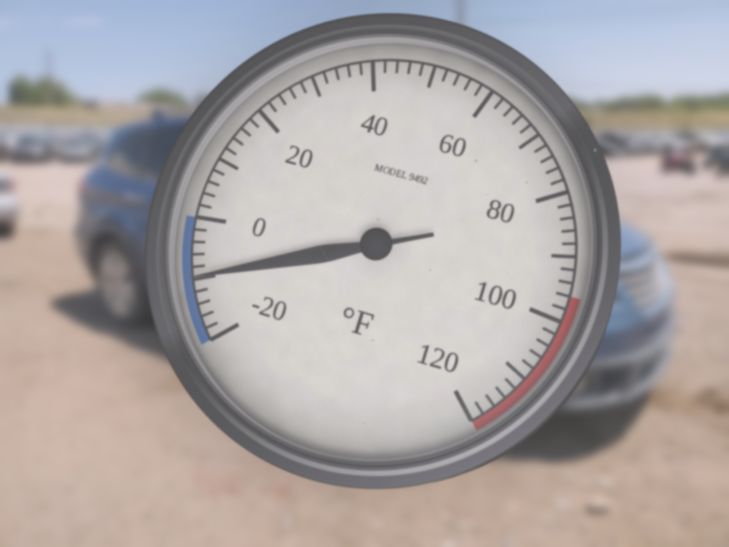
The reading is -10 °F
